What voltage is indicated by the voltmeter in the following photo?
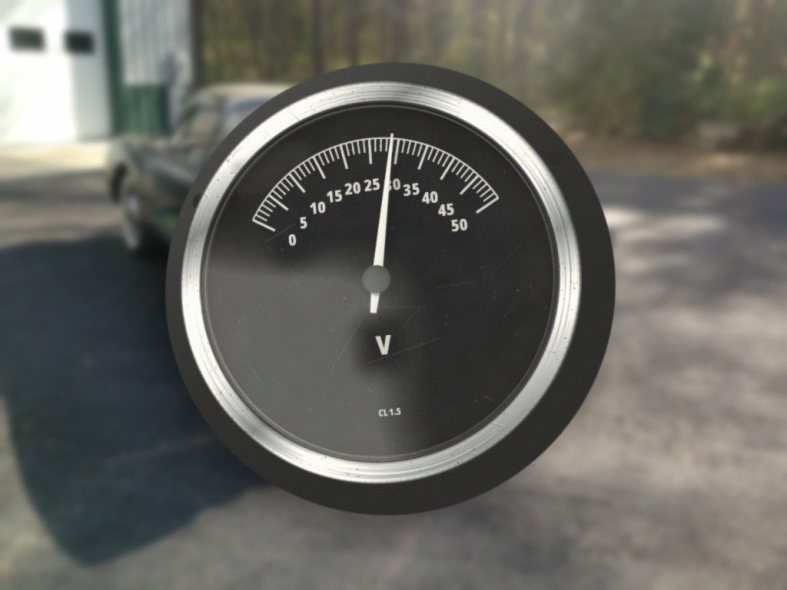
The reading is 29 V
